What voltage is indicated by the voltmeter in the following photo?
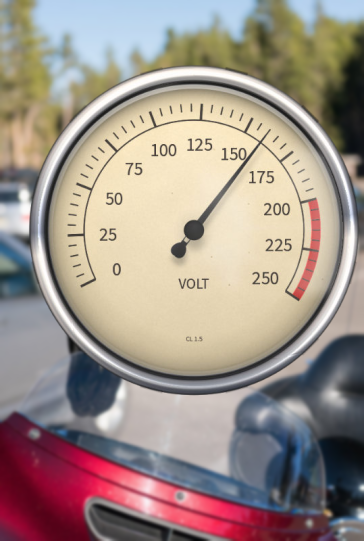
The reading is 160 V
